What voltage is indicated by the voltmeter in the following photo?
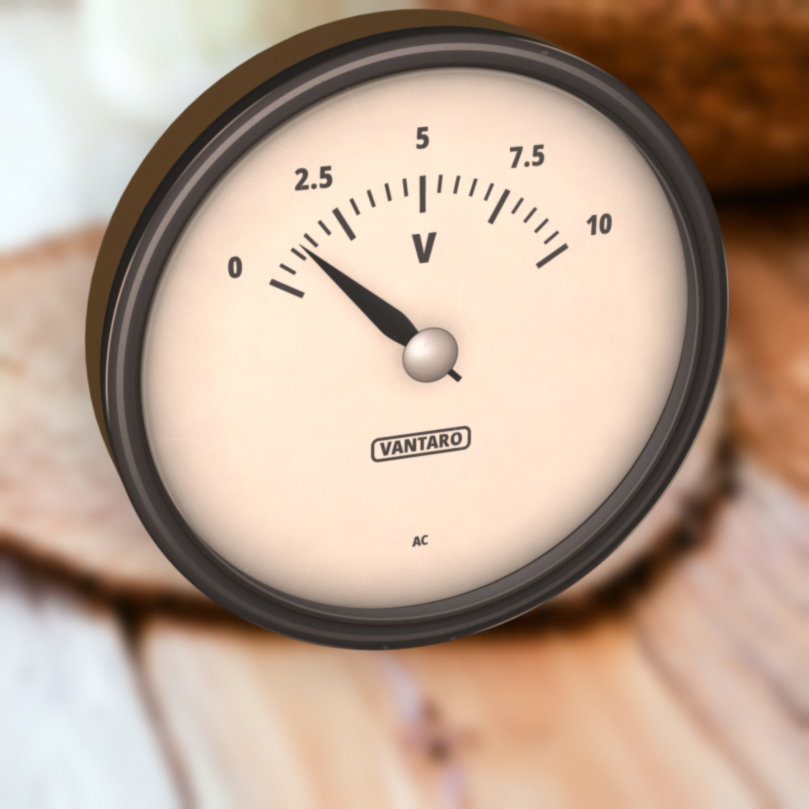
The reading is 1.25 V
